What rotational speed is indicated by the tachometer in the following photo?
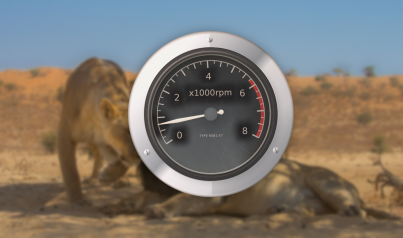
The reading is 750 rpm
